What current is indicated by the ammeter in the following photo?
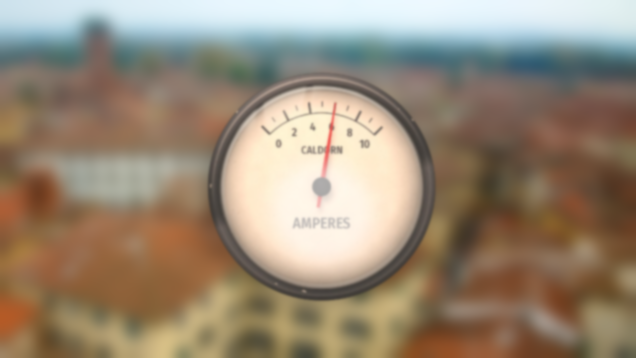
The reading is 6 A
